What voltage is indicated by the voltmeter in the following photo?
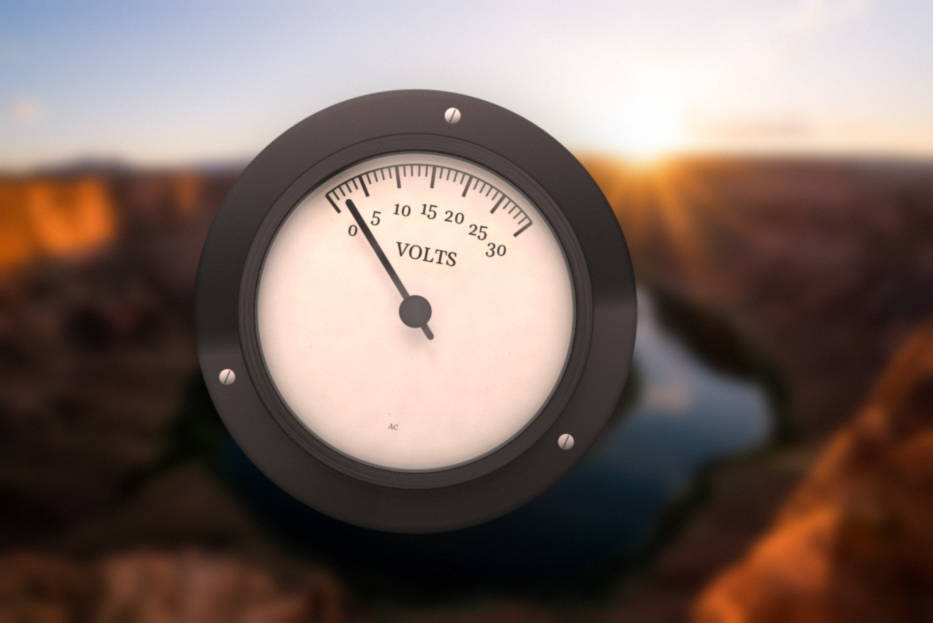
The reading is 2 V
